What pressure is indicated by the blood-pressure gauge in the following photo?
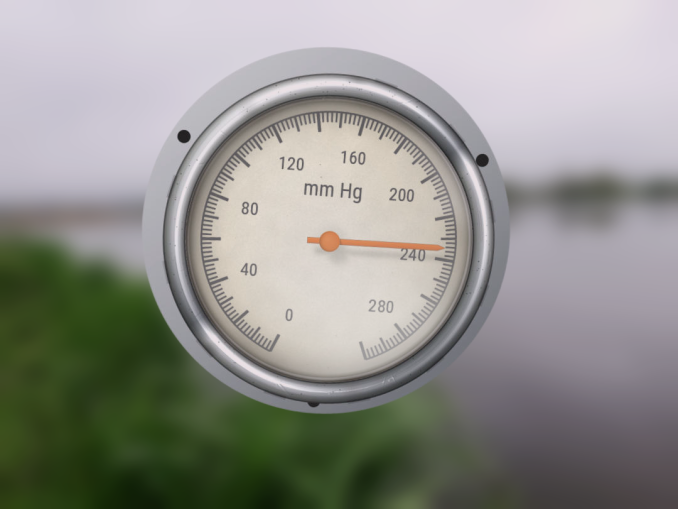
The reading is 234 mmHg
